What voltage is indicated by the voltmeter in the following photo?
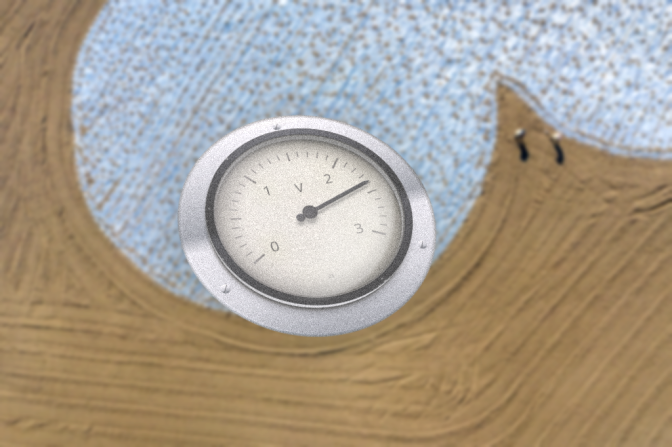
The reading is 2.4 V
